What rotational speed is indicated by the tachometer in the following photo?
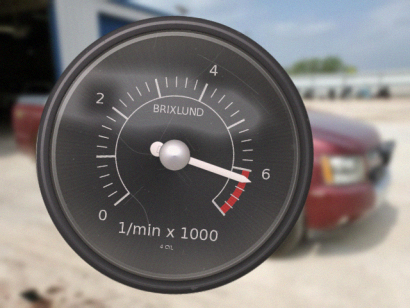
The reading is 6200 rpm
